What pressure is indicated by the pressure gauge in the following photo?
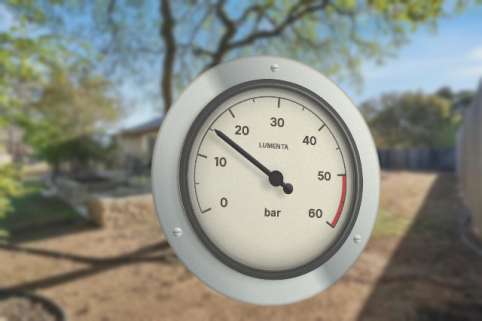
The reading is 15 bar
